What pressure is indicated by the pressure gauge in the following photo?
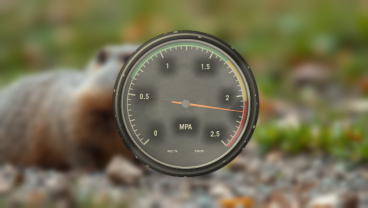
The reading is 2.15 MPa
